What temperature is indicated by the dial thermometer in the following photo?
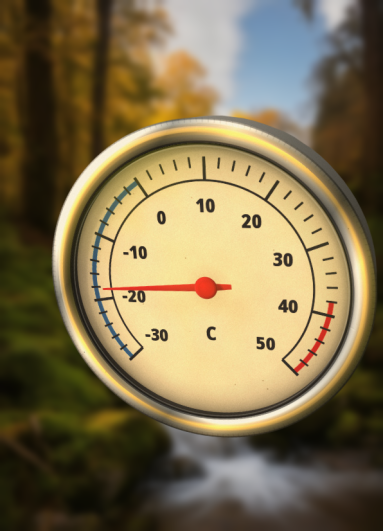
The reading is -18 °C
